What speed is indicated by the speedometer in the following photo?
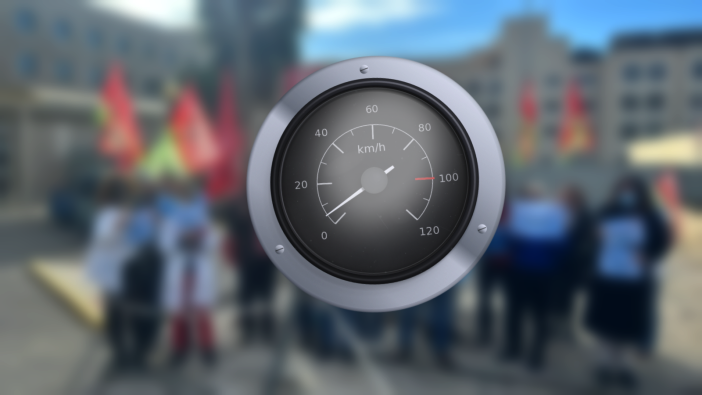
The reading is 5 km/h
